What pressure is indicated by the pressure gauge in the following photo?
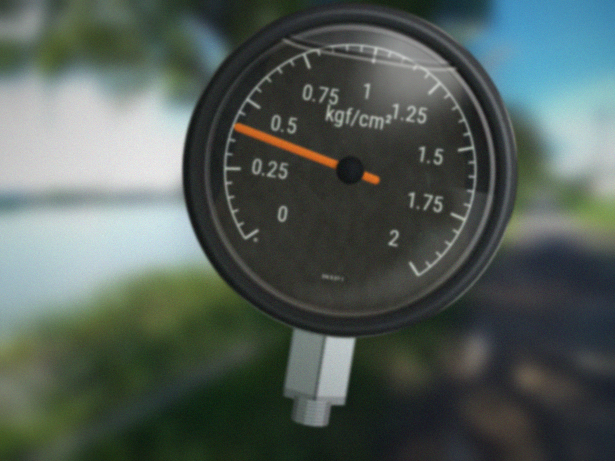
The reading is 0.4 kg/cm²
